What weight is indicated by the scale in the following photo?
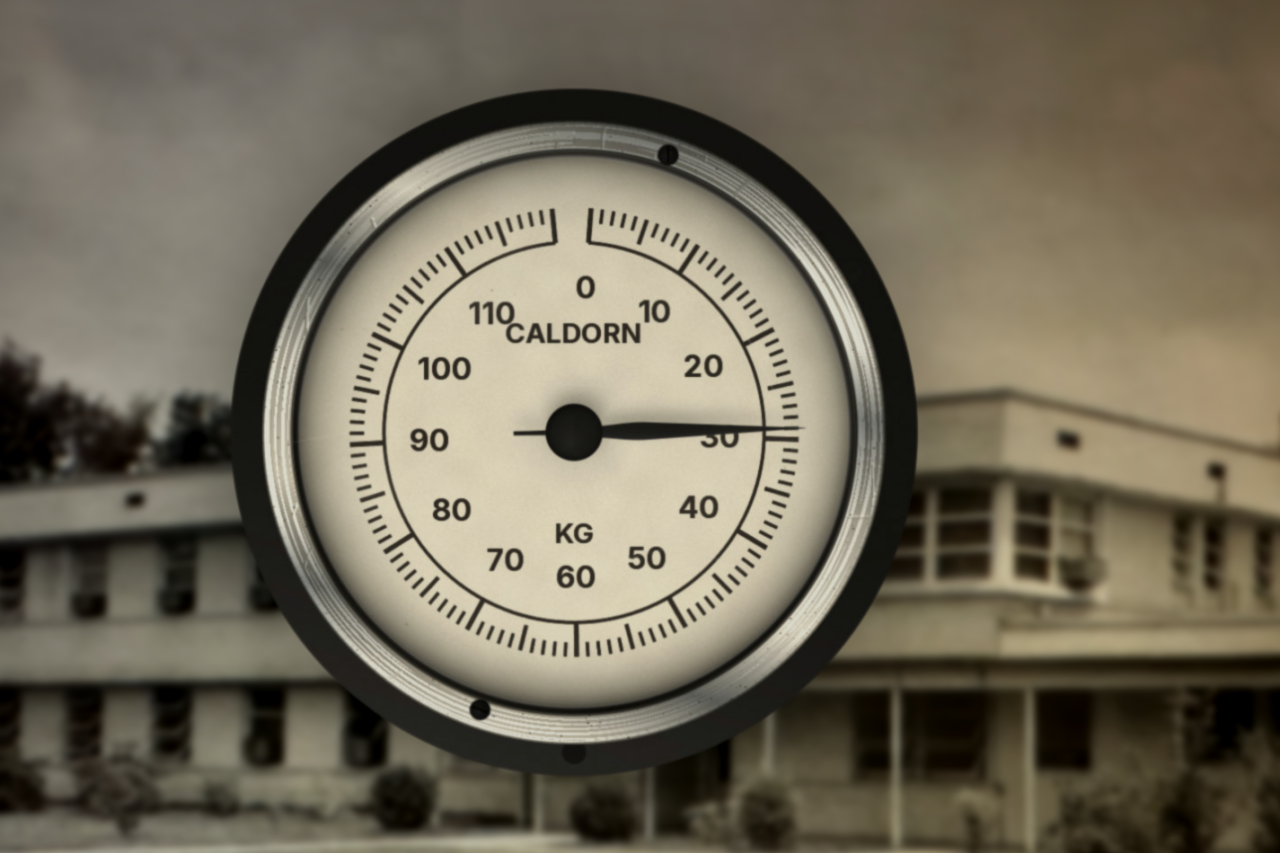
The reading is 29 kg
